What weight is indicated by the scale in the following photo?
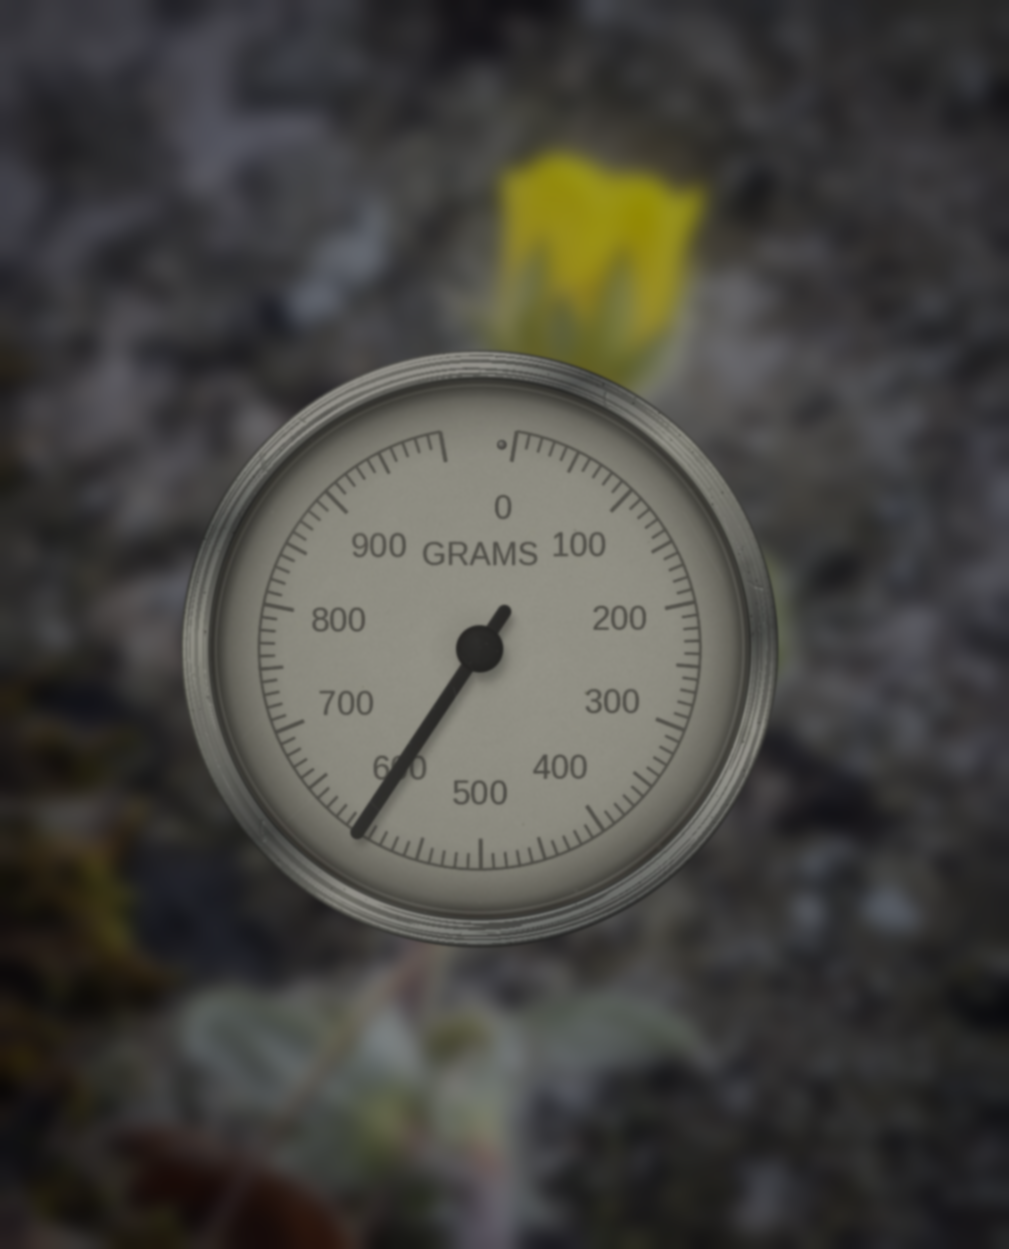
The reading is 600 g
